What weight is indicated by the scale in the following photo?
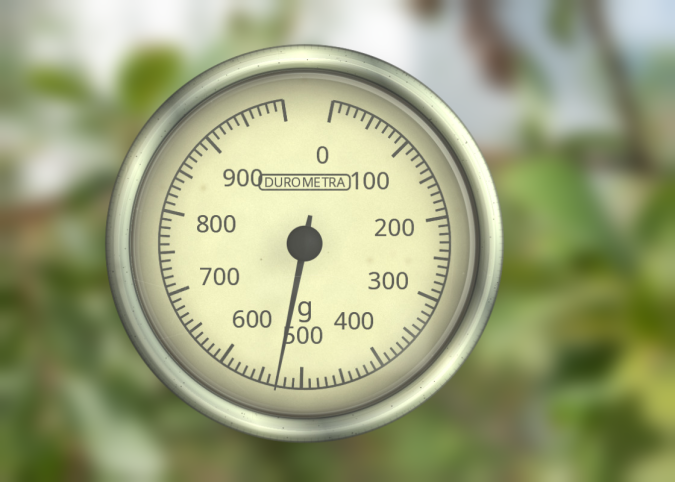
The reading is 530 g
